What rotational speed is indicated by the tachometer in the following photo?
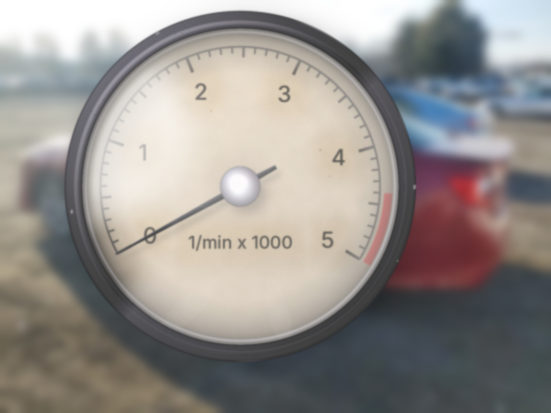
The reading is 0 rpm
